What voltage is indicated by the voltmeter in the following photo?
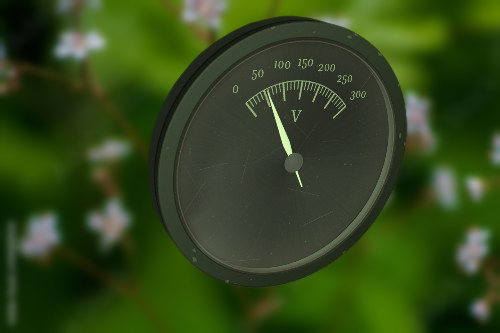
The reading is 50 V
